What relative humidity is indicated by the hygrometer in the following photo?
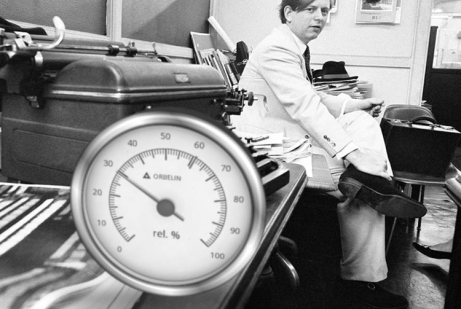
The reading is 30 %
